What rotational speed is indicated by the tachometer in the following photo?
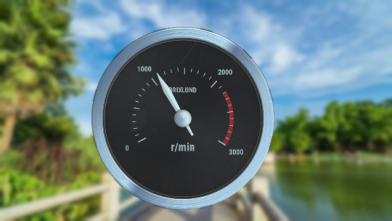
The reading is 1100 rpm
